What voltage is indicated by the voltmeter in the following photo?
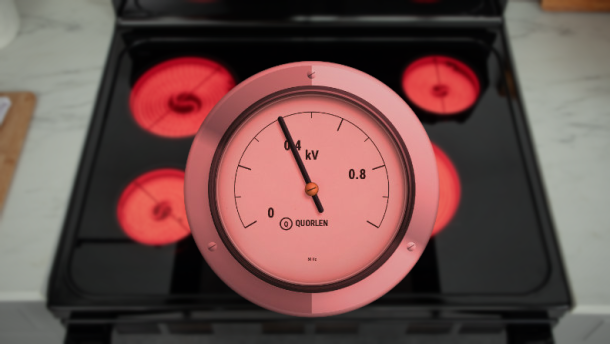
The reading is 0.4 kV
